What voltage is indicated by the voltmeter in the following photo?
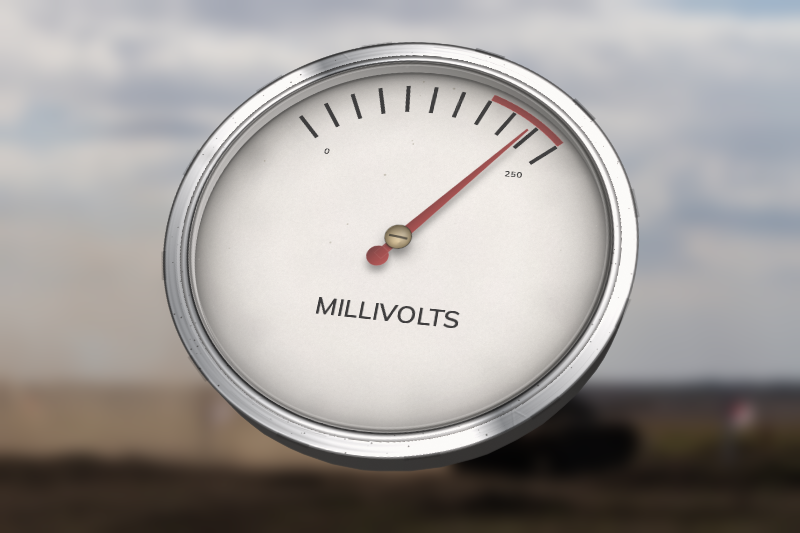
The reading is 225 mV
